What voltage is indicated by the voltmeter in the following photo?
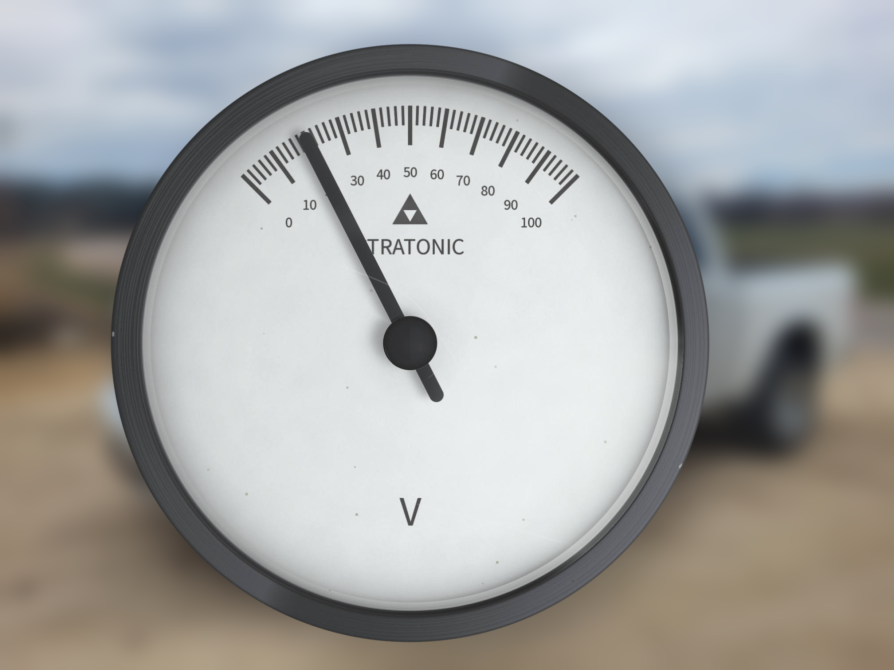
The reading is 20 V
